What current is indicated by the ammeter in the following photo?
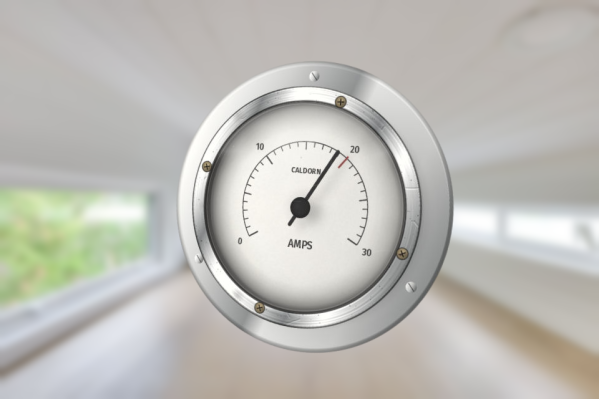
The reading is 19 A
